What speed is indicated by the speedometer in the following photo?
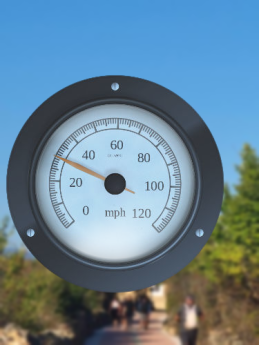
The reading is 30 mph
